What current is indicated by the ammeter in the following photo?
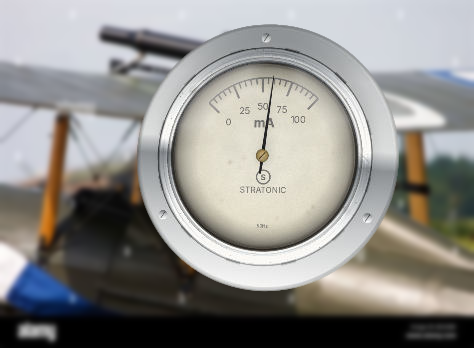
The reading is 60 mA
